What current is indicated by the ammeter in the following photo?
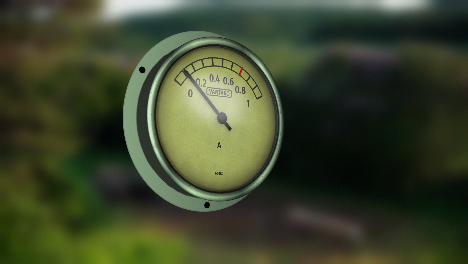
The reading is 0.1 A
